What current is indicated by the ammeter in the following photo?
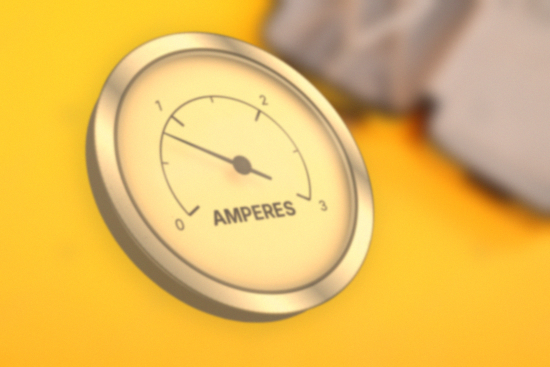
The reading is 0.75 A
